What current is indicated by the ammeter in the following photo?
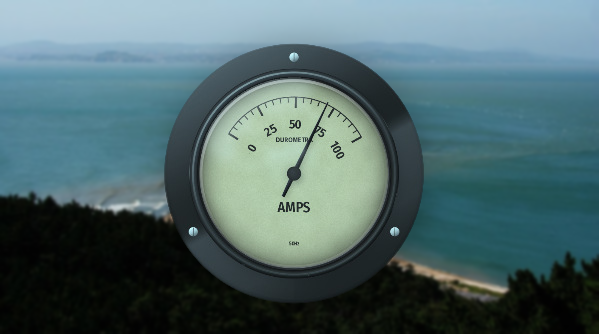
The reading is 70 A
